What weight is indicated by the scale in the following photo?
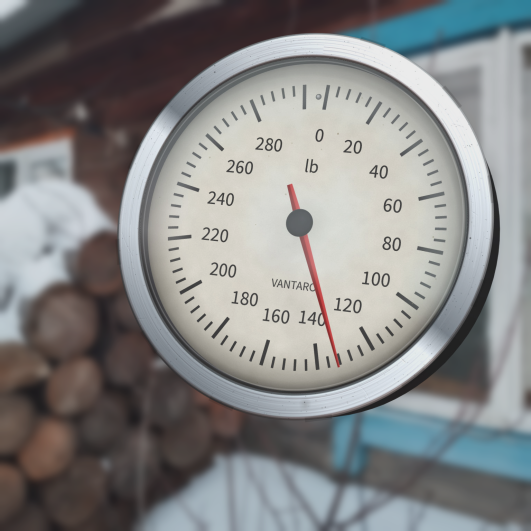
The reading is 132 lb
